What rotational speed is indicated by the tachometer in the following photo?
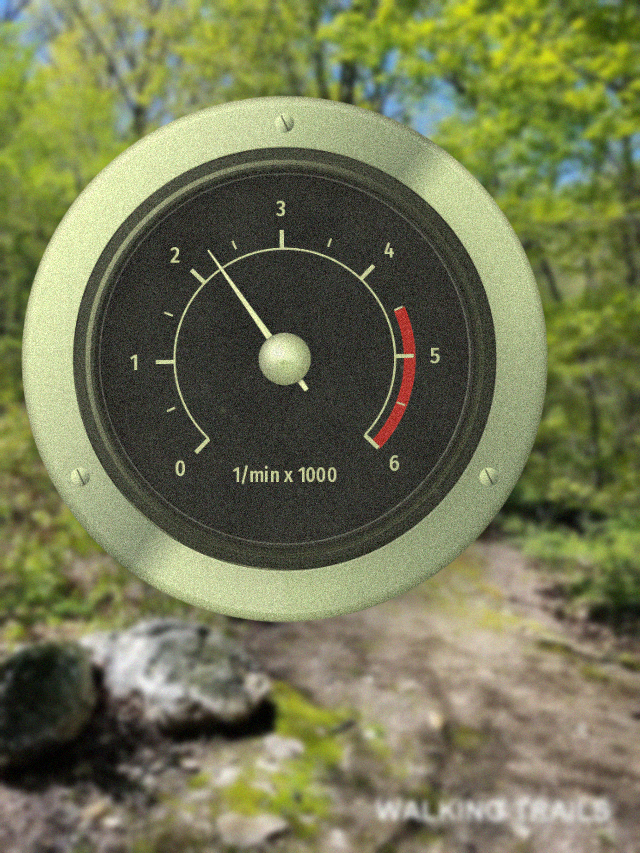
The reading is 2250 rpm
